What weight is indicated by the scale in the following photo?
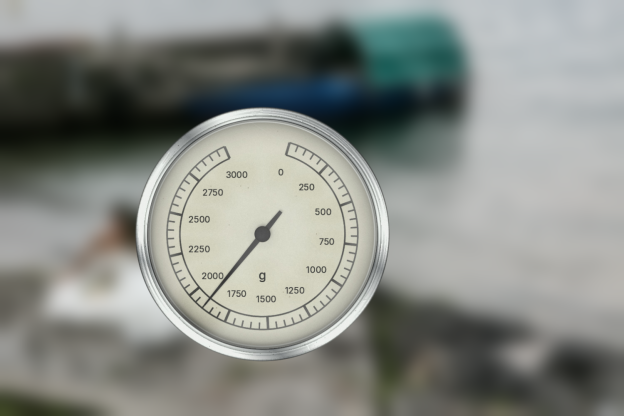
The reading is 1900 g
